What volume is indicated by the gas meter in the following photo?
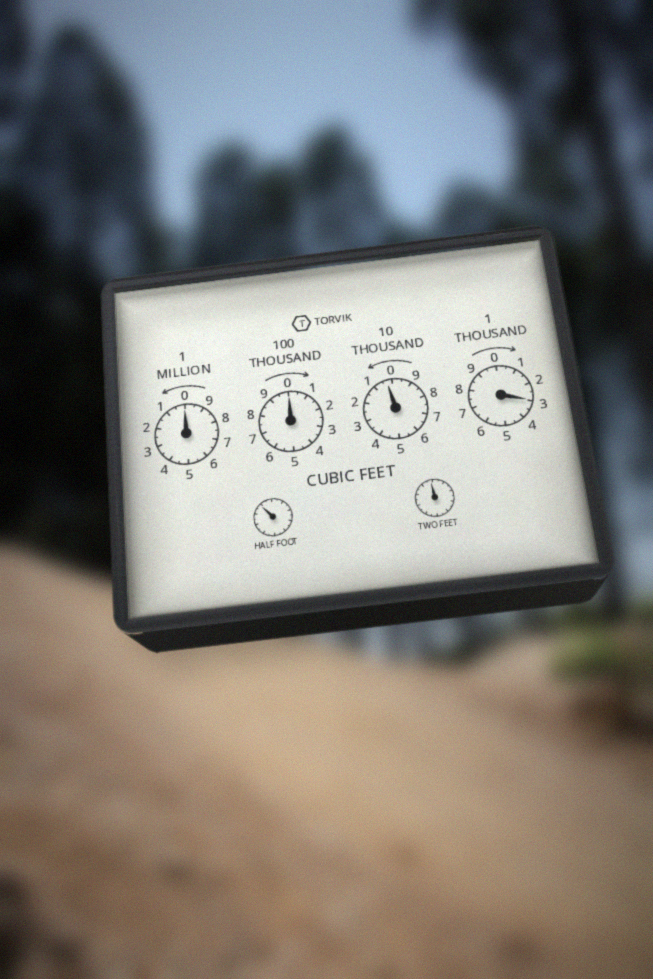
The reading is 300 ft³
